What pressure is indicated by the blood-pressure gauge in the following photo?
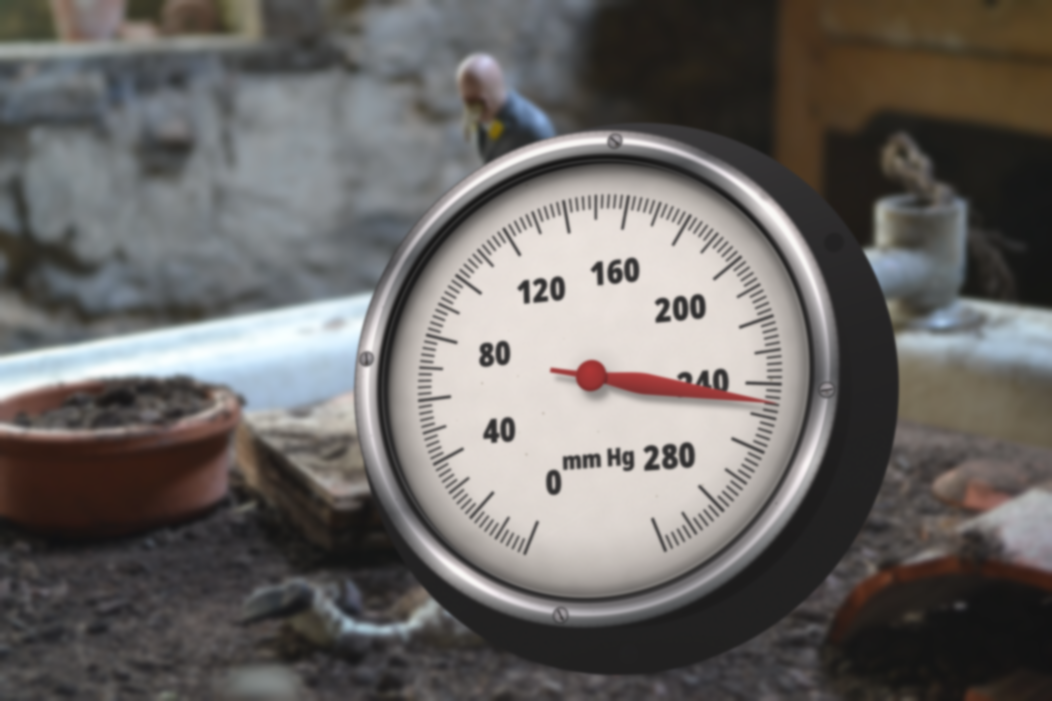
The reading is 246 mmHg
